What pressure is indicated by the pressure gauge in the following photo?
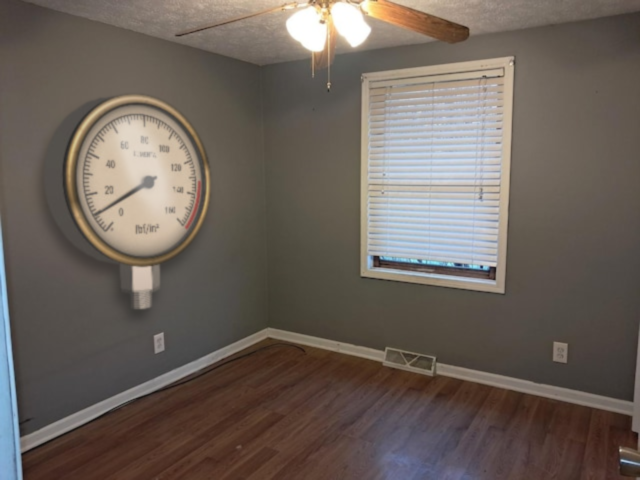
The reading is 10 psi
